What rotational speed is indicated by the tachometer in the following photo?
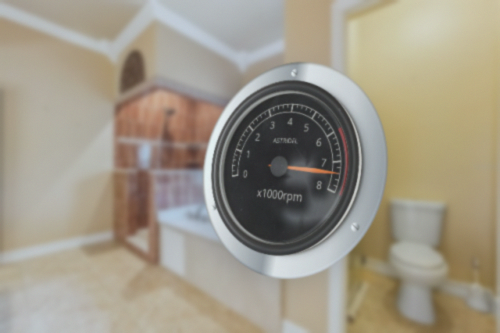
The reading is 7400 rpm
